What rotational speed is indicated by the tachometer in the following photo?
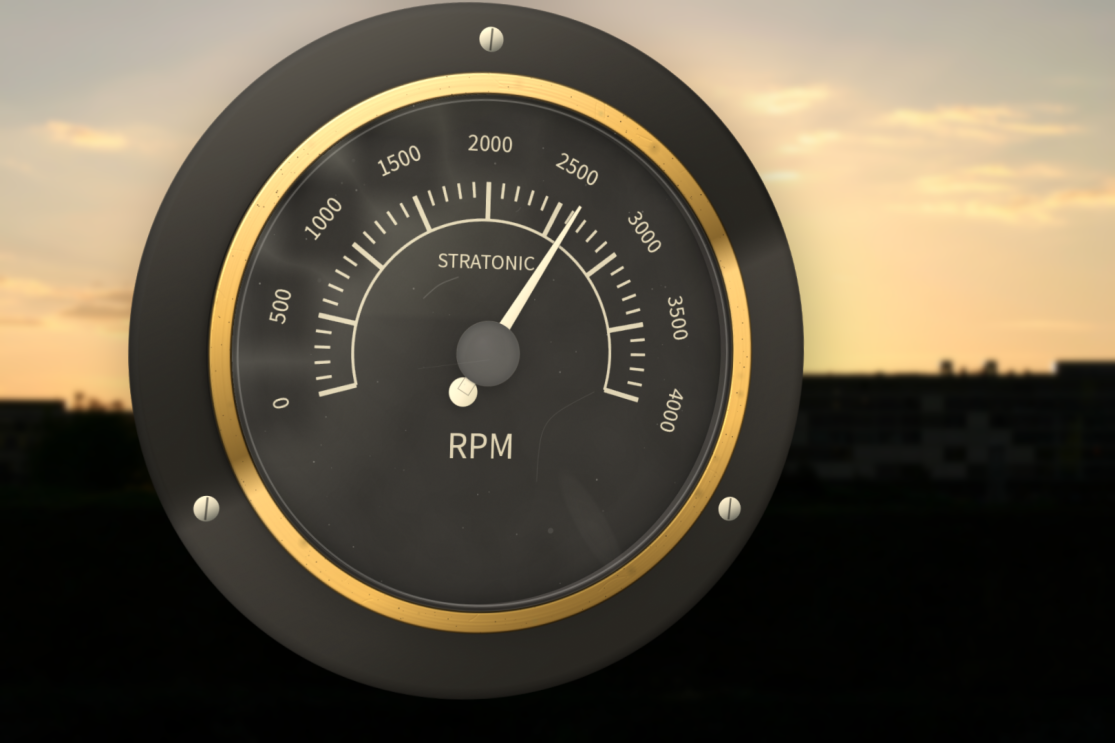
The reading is 2600 rpm
